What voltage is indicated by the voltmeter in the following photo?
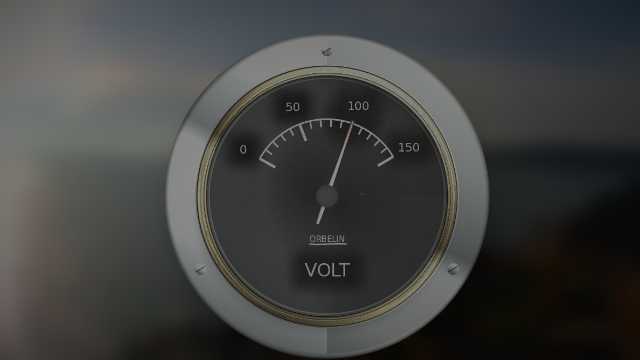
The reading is 100 V
